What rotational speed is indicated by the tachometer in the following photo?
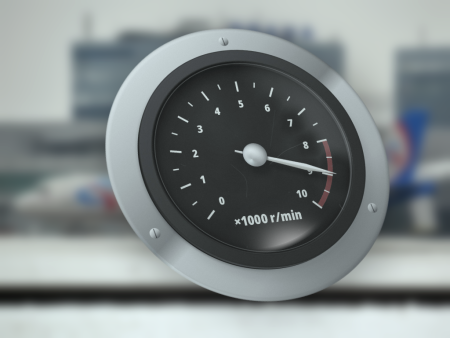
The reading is 9000 rpm
